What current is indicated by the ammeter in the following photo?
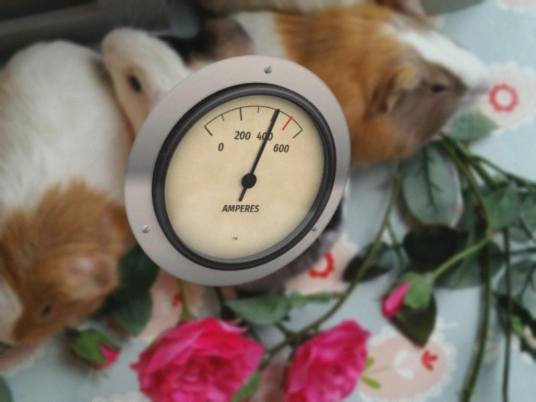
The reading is 400 A
